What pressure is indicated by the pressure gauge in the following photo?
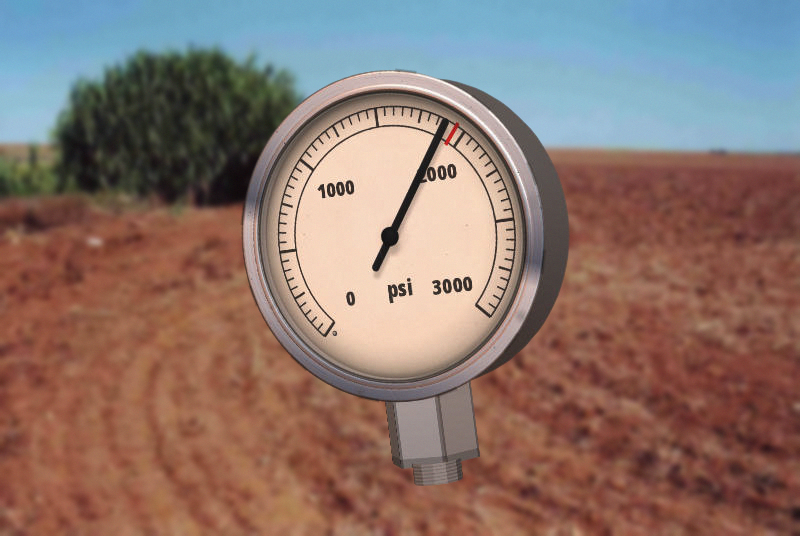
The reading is 1900 psi
